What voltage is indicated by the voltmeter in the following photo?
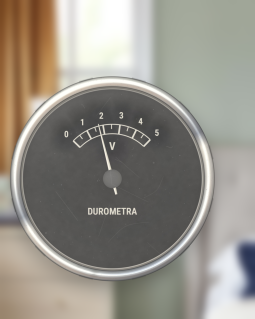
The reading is 1.75 V
